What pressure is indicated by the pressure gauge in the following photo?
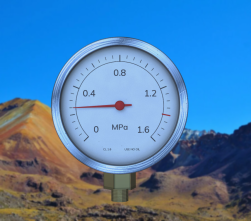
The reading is 0.25 MPa
